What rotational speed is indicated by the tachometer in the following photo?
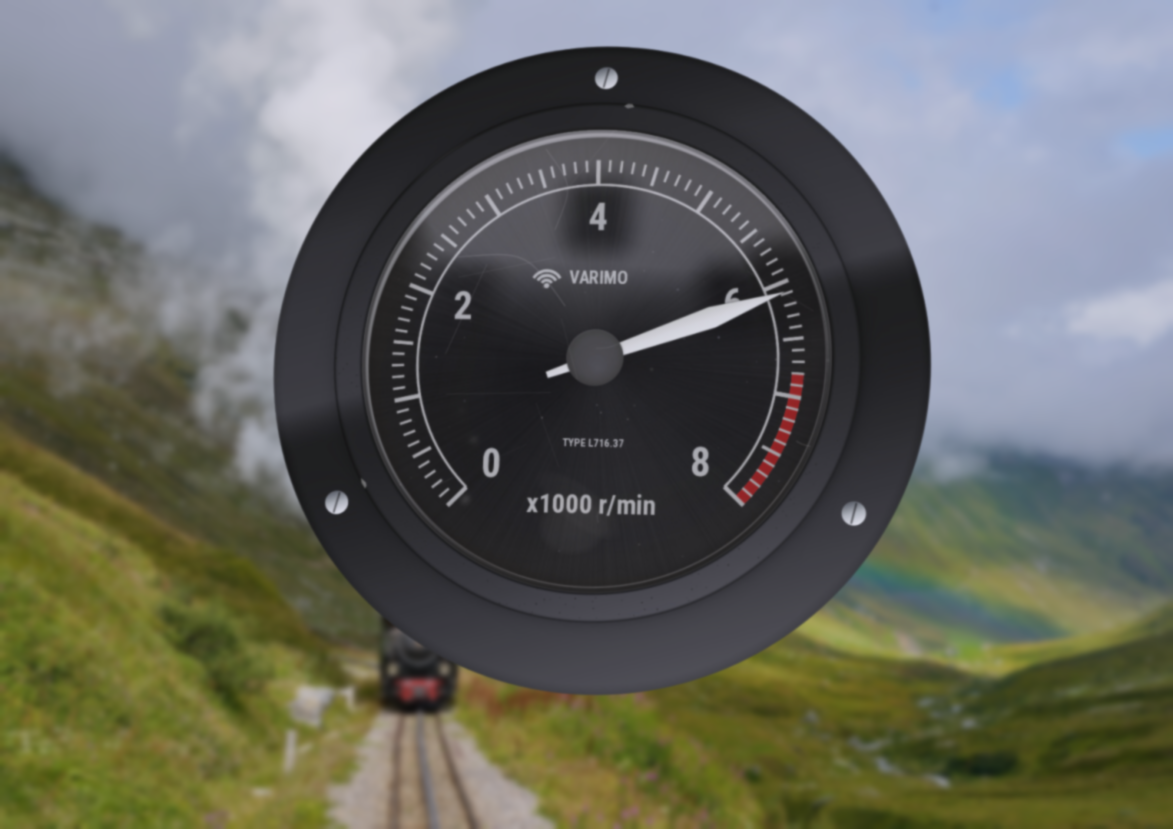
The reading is 6100 rpm
